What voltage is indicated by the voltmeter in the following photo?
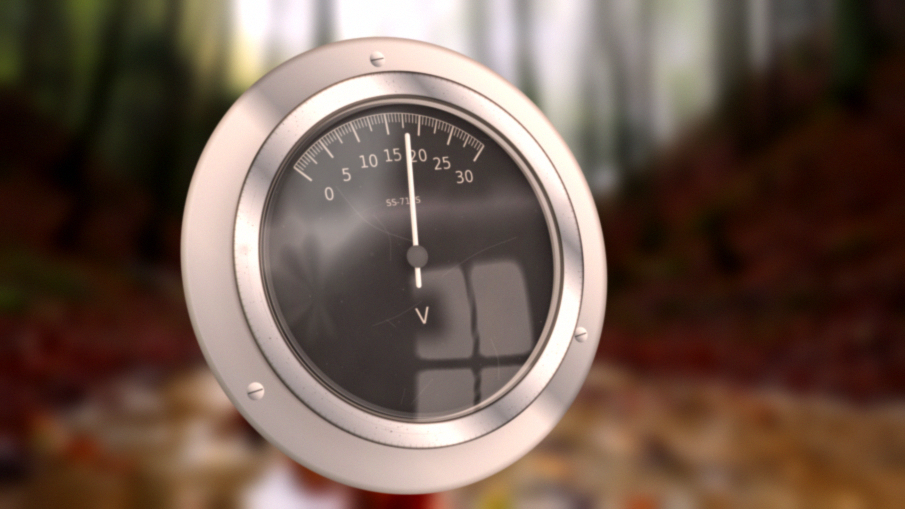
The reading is 17.5 V
